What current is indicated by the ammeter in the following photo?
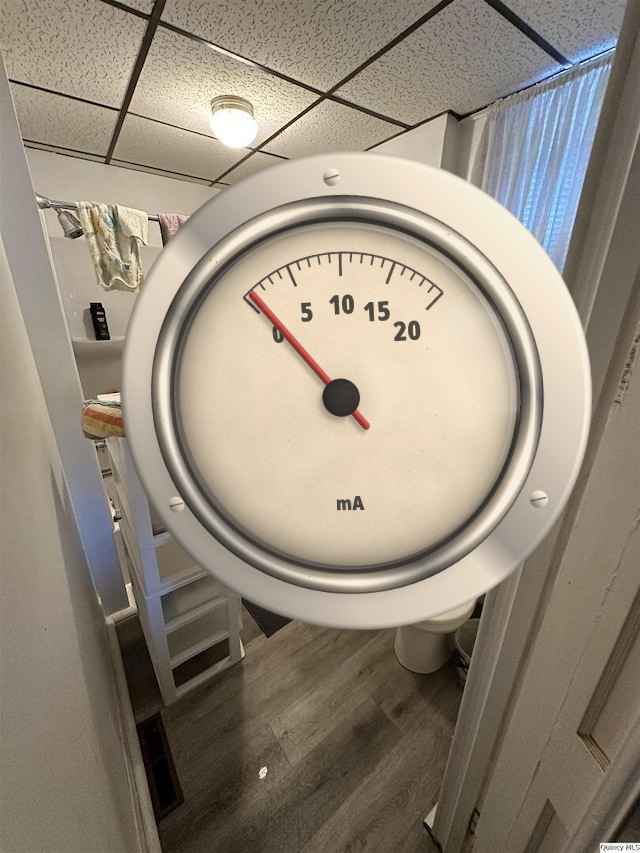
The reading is 1 mA
